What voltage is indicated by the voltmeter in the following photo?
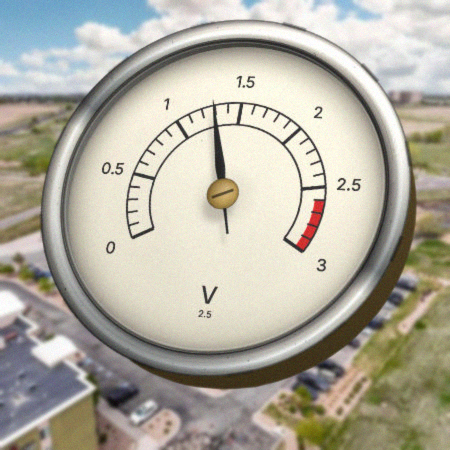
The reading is 1.3 V
